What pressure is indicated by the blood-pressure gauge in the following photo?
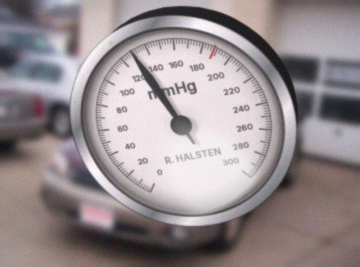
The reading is 130 mmHg
